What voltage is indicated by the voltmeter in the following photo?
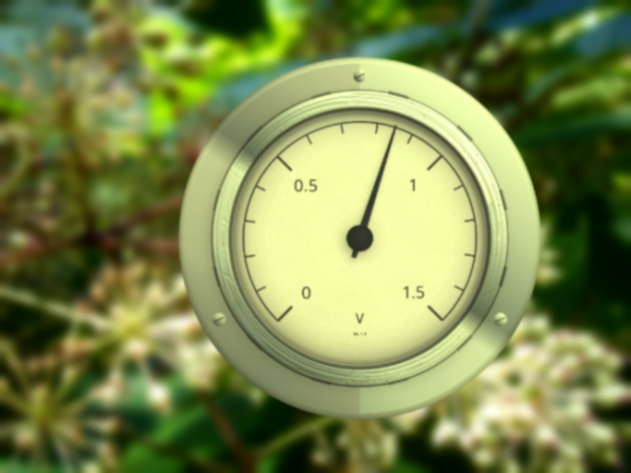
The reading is 0.85 V
